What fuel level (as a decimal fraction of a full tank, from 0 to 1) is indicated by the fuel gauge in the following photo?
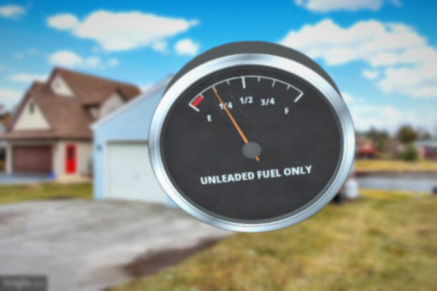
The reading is 0.25
